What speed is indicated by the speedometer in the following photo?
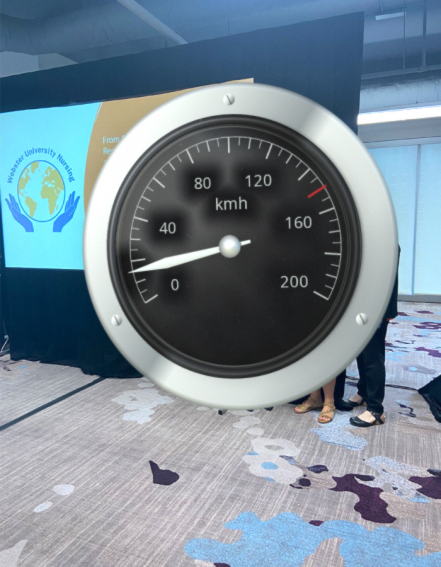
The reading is 15 km/h
